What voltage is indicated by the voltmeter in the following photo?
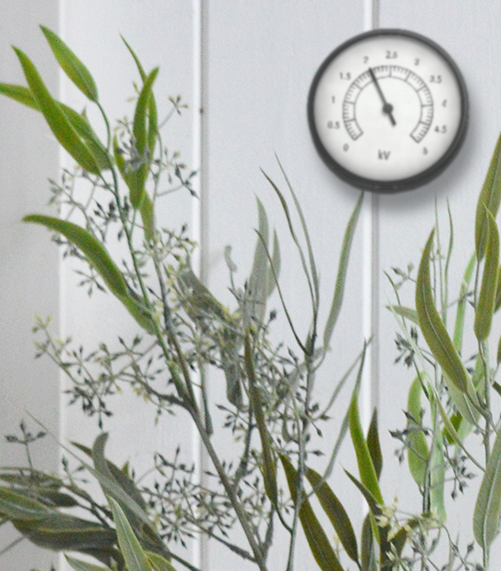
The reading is 2 kV
